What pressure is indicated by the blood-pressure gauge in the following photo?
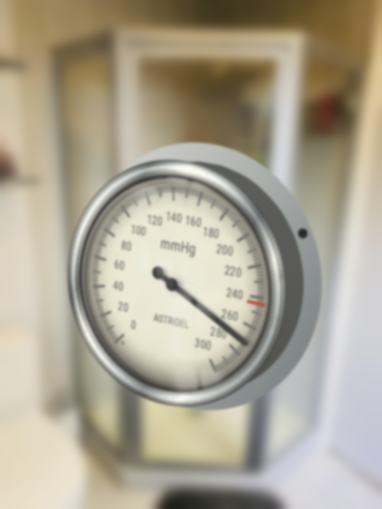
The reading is 270 mmHg
